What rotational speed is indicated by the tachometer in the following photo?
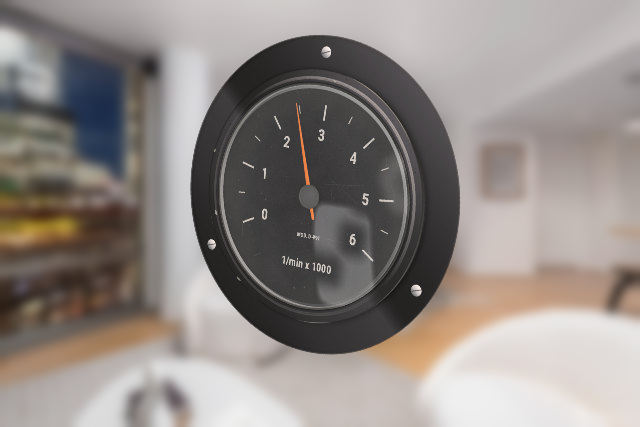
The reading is 2500 rpm
